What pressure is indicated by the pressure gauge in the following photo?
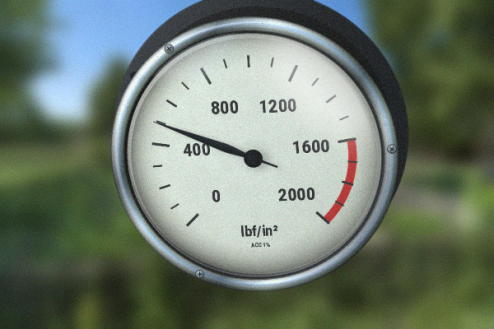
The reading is 500 psi
